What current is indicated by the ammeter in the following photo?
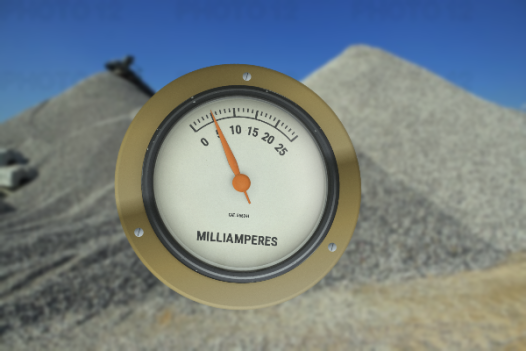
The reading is 5 mA
